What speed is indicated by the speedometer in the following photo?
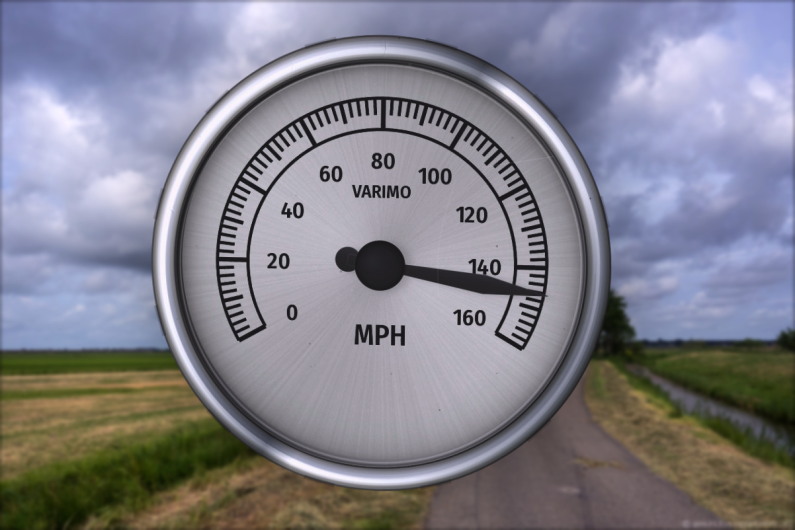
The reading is 146 mph
